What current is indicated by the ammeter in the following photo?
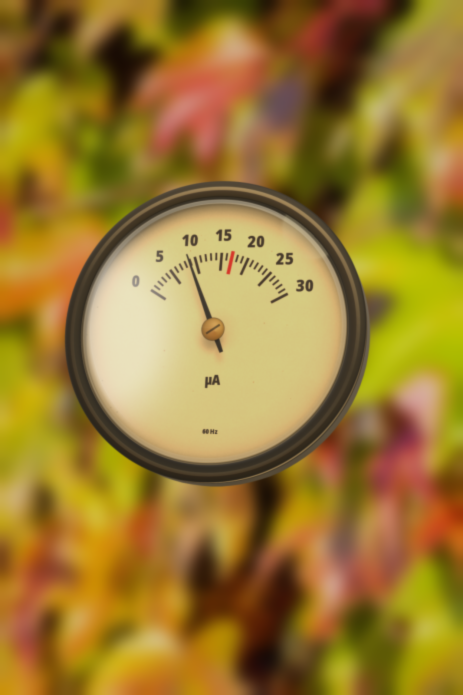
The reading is 9 µA
